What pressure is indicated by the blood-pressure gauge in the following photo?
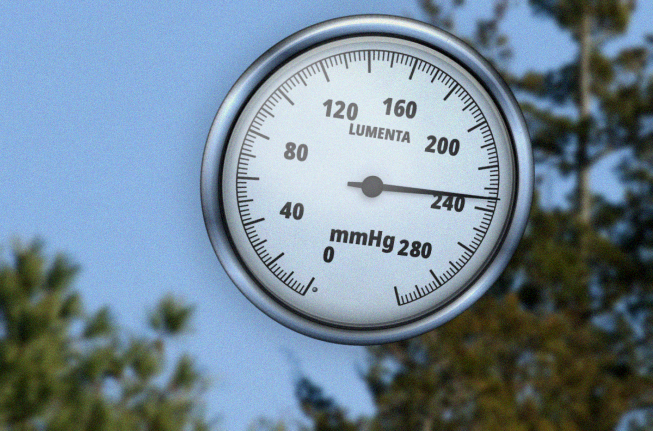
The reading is 234 mmHg
